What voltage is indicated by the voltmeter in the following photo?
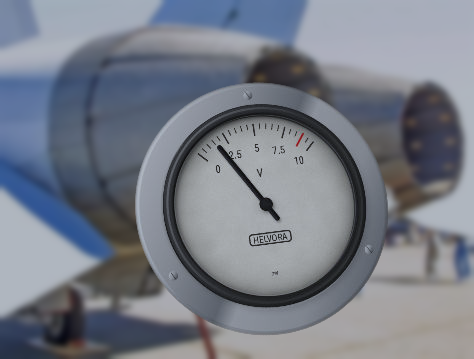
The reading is 1.5 V
